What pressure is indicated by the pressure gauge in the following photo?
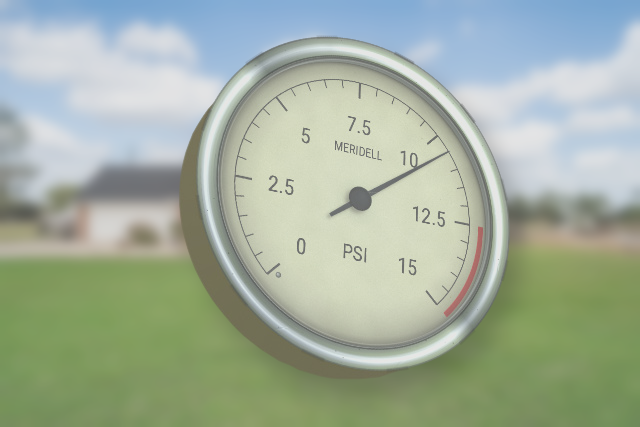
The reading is 10.5 psi
